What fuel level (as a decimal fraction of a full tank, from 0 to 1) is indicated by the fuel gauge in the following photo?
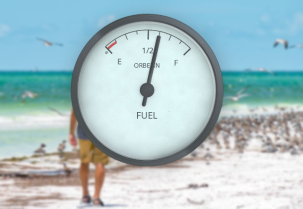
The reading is 0.625
